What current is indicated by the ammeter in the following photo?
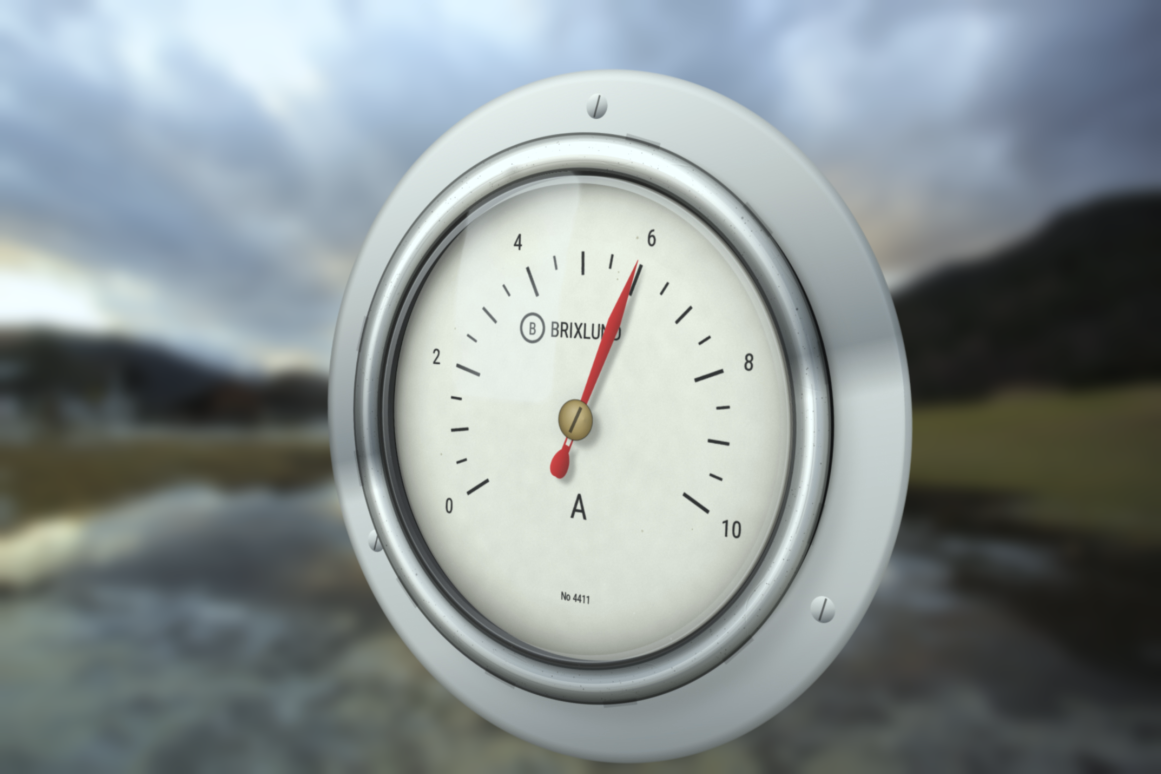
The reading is 6 A
